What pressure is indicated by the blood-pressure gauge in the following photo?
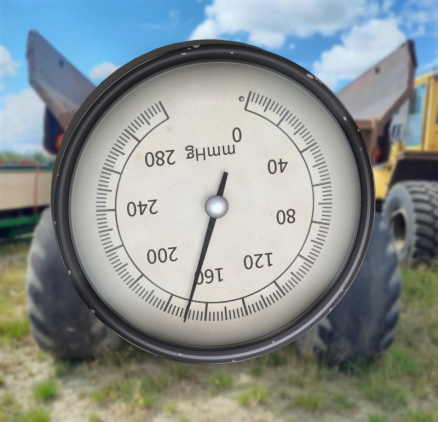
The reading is 170 mmHg
